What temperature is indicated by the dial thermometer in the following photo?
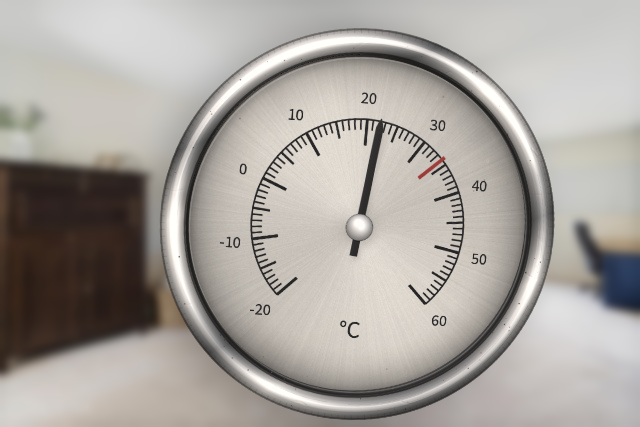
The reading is 22 °C
